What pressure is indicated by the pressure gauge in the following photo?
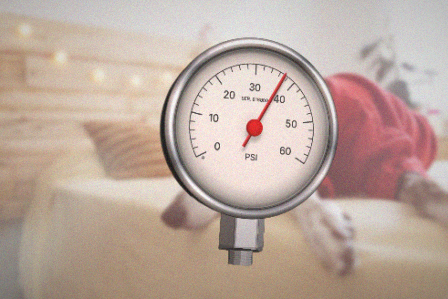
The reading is 37 psi
